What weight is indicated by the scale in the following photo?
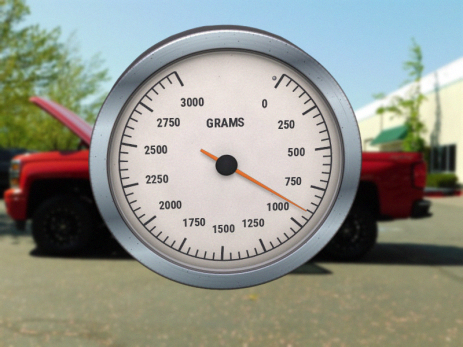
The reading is 900 g
